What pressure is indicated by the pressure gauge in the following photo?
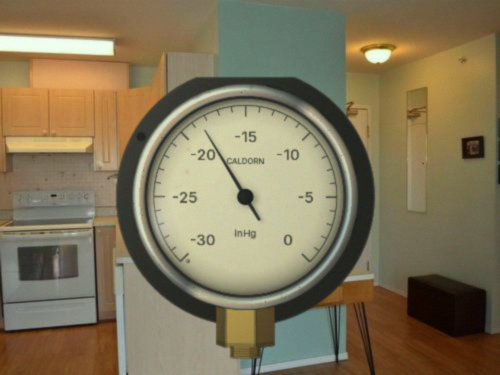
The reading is -18.5 inHg
